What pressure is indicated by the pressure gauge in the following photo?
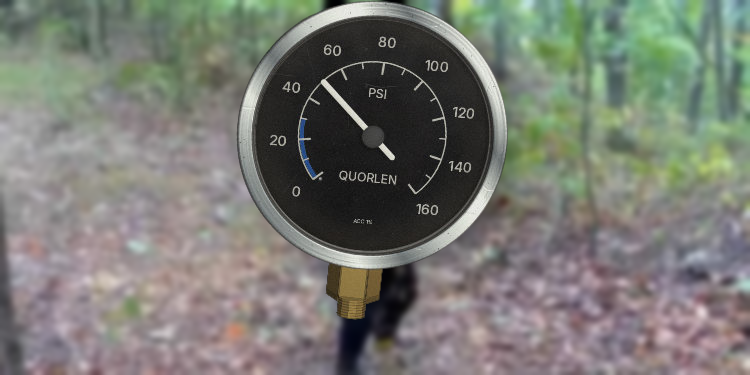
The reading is 50 psi
